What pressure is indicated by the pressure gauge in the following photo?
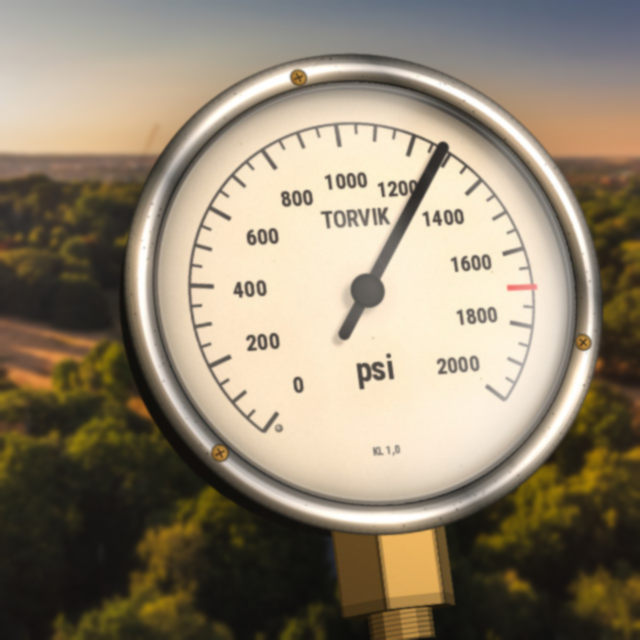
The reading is 1275 psi
